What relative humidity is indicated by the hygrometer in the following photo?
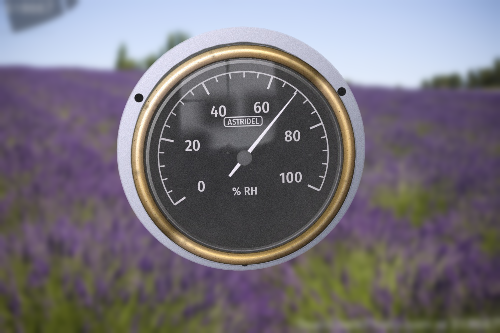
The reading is 68 %
